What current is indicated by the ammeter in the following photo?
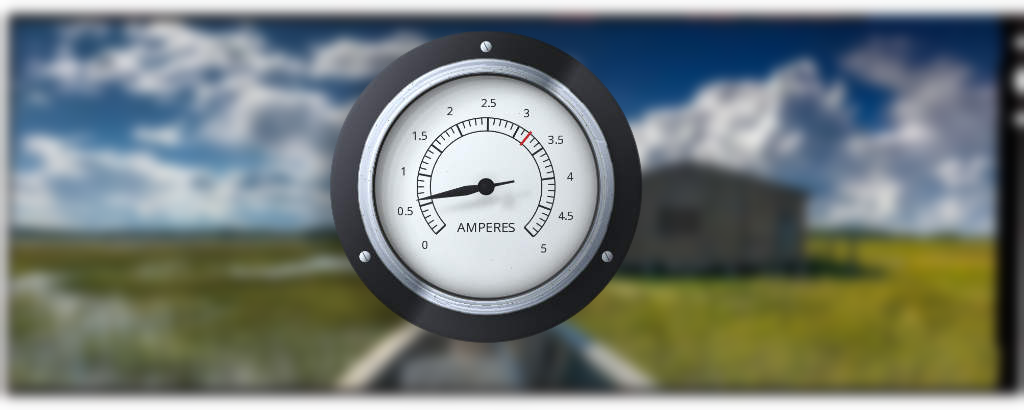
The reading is 0.6 A
